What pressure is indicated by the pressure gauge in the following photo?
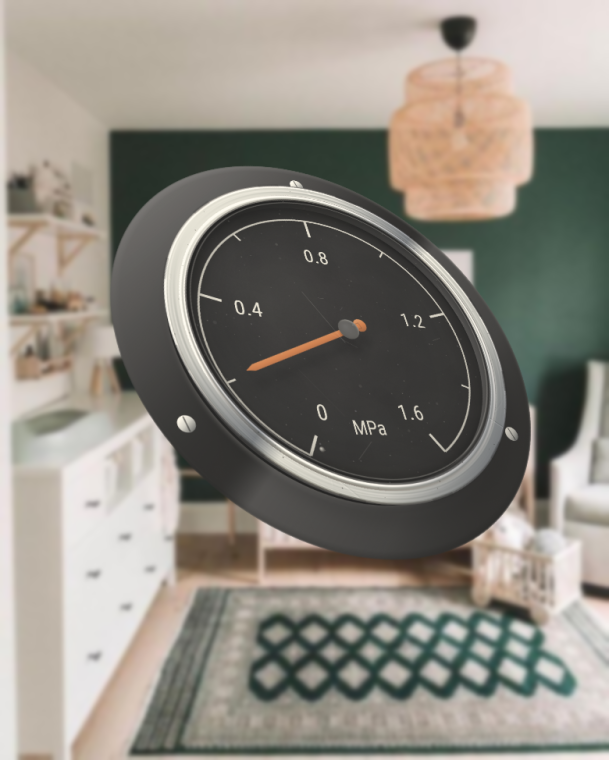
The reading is 0.2 MPa
